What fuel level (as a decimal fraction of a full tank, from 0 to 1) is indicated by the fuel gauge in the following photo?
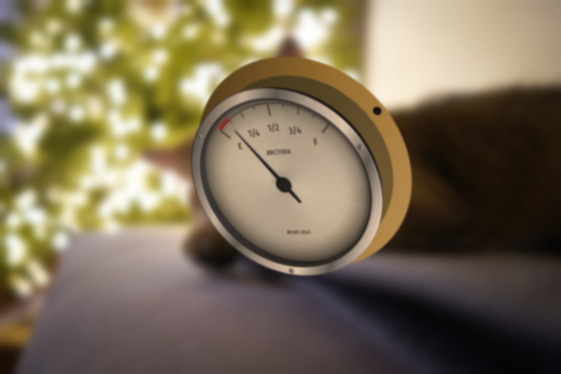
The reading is 0.125
